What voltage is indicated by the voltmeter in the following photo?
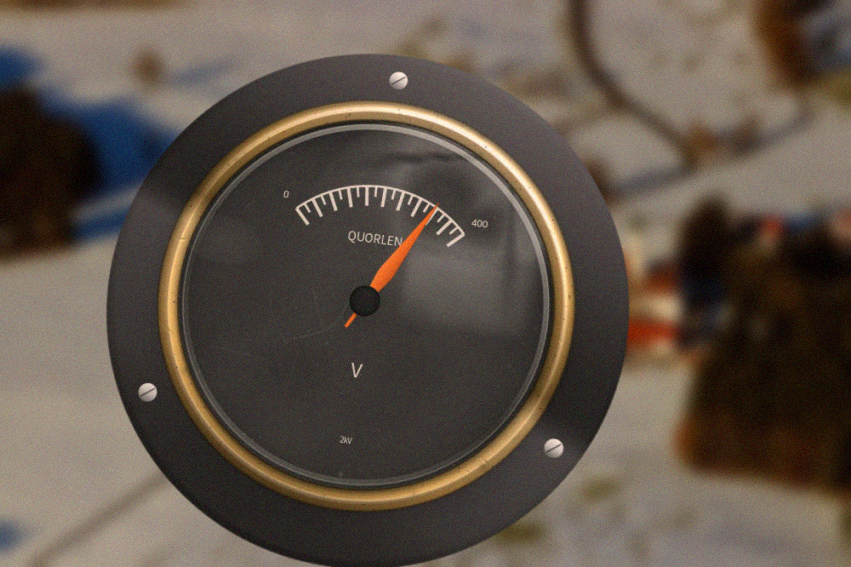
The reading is 320 V
